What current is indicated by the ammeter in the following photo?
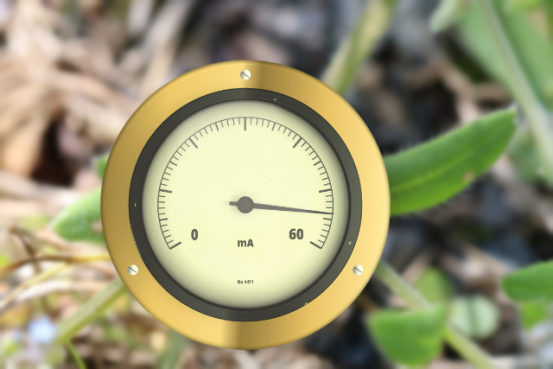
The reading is 54 mA
